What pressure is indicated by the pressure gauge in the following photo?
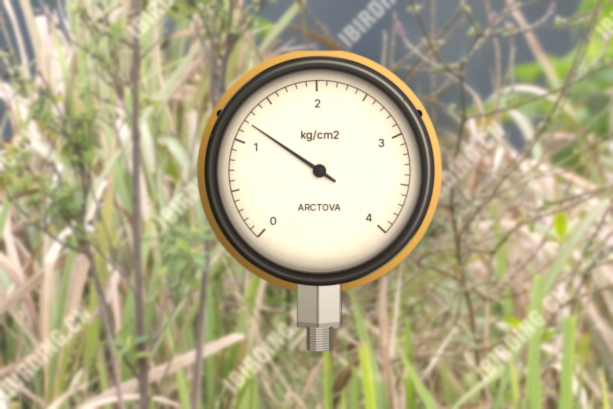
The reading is 1.2 kg/cm²
